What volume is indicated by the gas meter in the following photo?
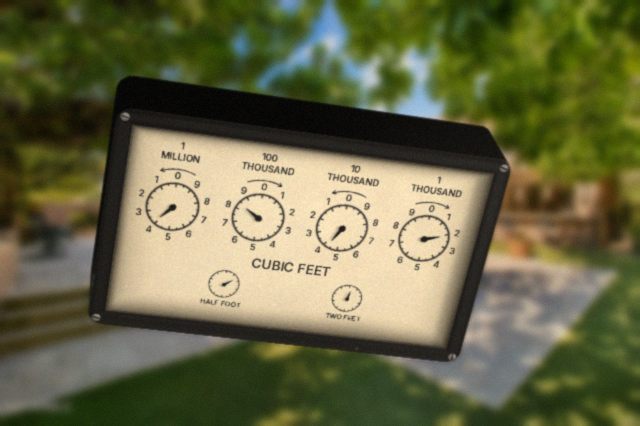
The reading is 384200 ft³
